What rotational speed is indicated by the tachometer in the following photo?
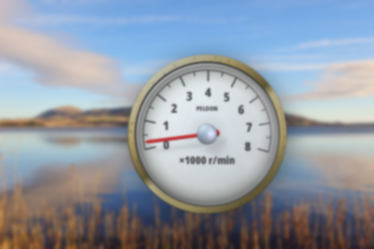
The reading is 250 rpm
